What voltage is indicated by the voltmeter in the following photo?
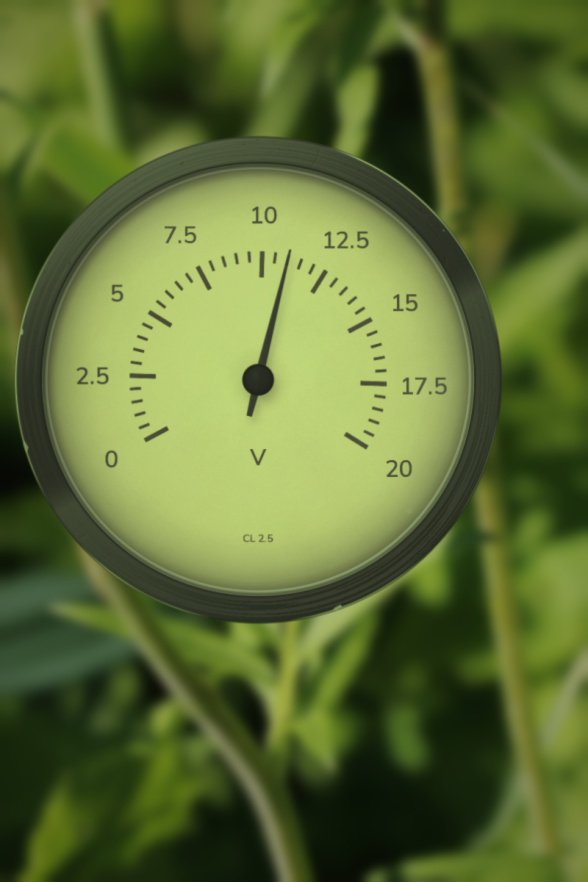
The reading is 11 V
